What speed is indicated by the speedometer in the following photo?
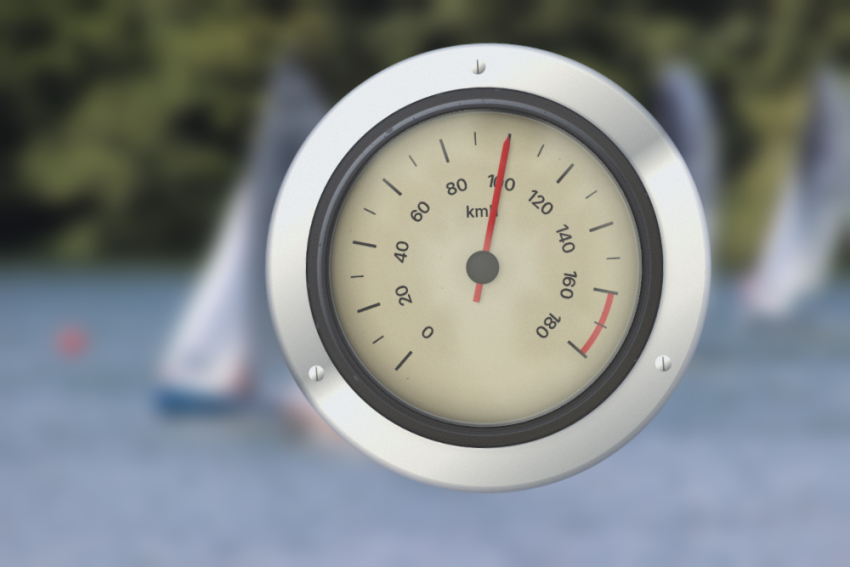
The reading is 100 km/h
